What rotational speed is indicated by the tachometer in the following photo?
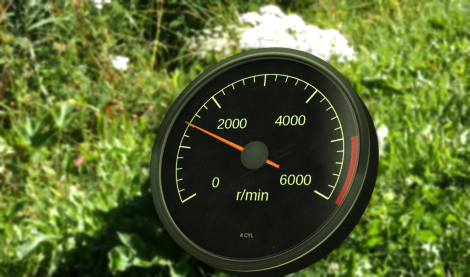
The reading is 1400 rpm
